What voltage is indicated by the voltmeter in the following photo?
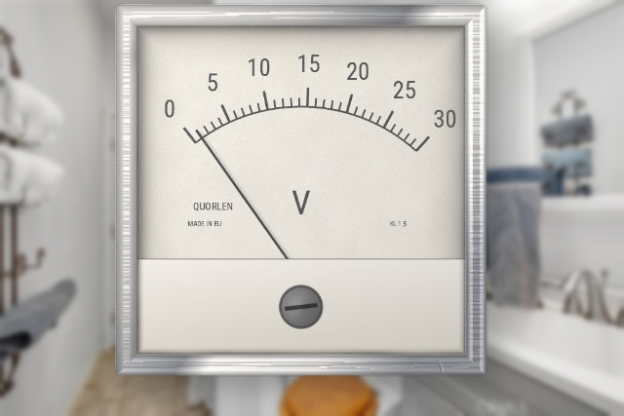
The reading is 1 V
